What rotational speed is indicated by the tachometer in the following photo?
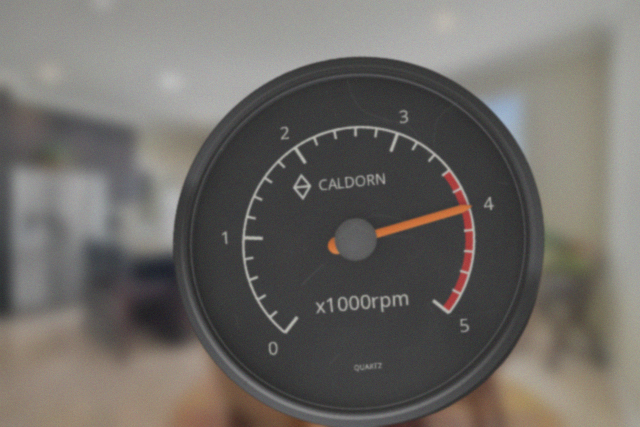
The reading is 4000 rpm
